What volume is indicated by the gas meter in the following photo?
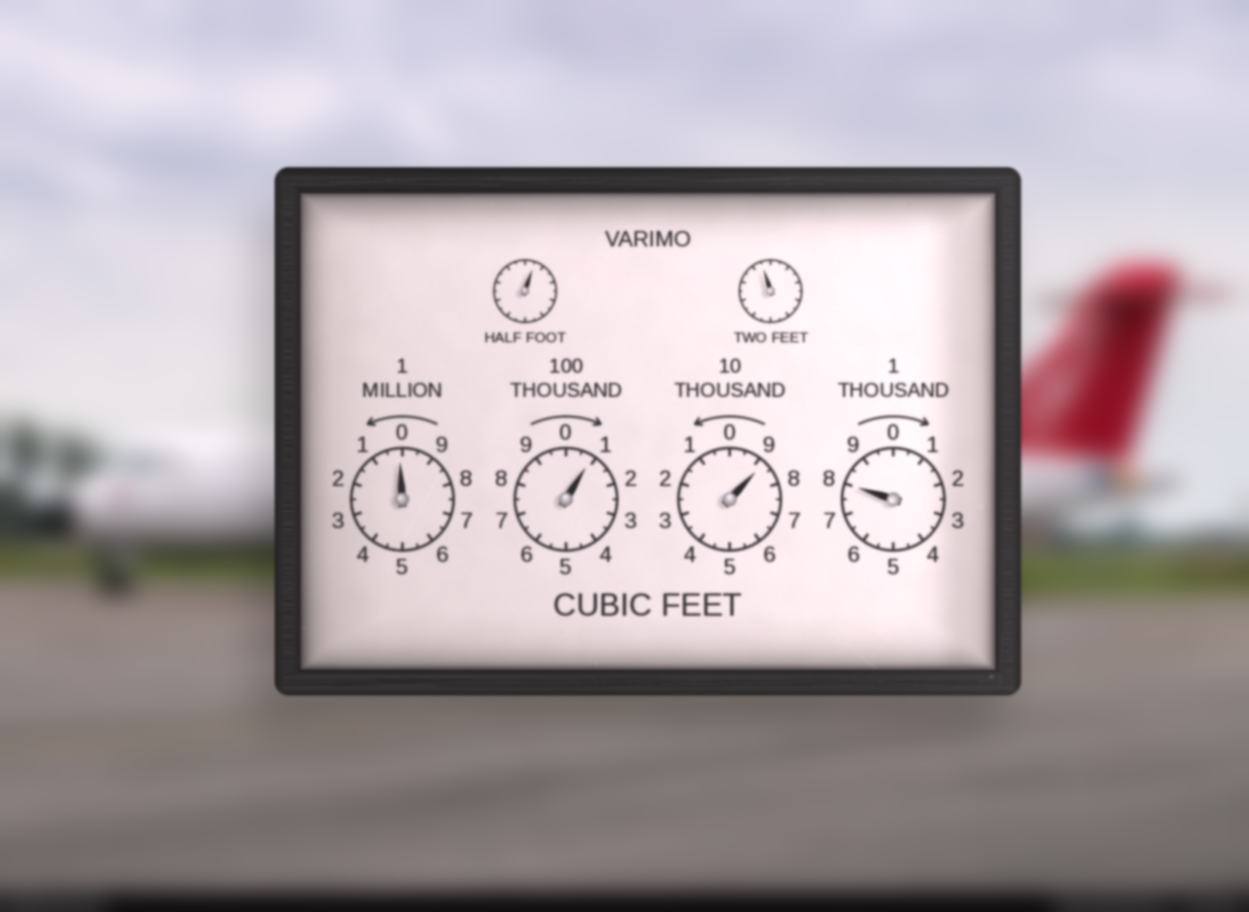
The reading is 8800 ft³
